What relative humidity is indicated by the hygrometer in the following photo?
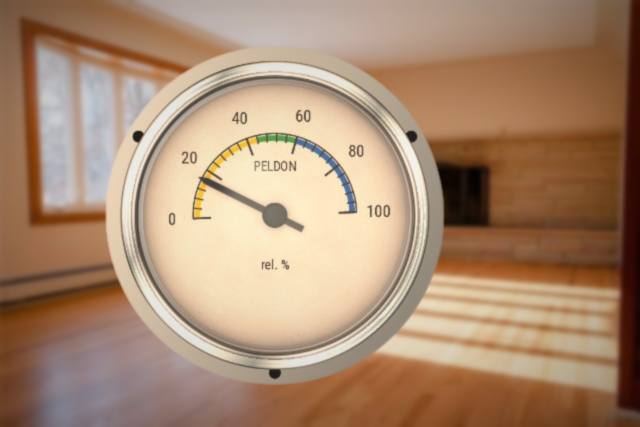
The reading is 16 %
